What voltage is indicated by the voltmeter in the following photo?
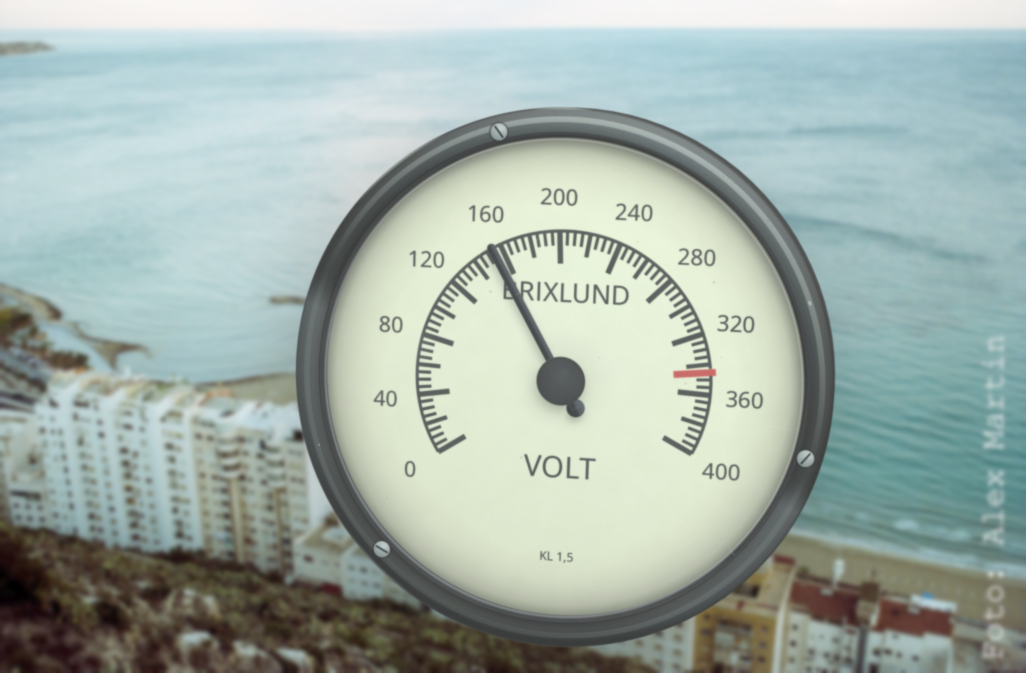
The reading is 155 V
